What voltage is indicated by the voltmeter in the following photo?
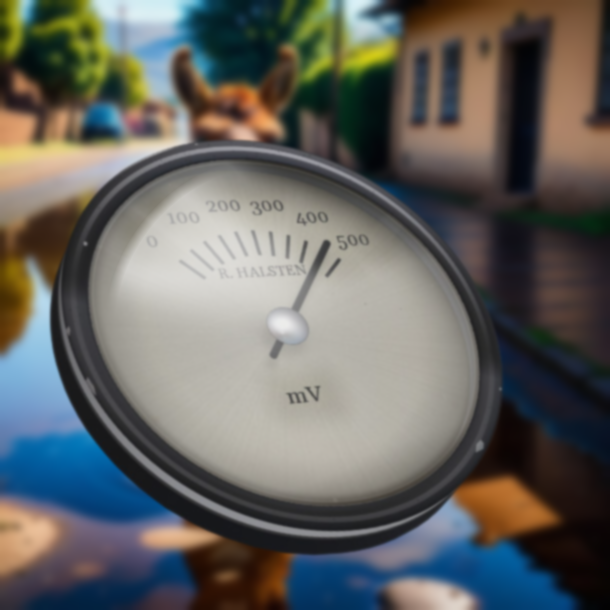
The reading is 450 mV
